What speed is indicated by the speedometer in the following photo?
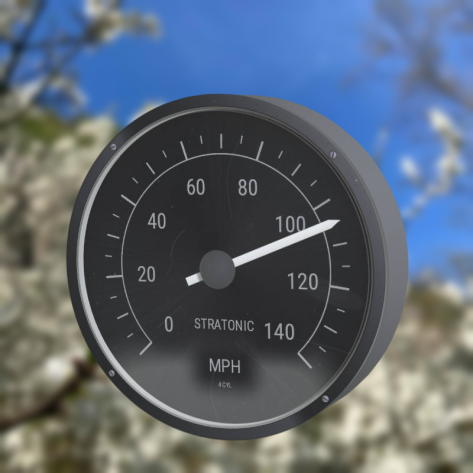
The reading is 105 mph
